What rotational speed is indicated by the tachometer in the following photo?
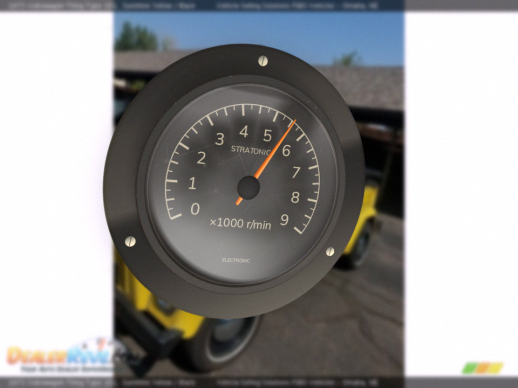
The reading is 5500 rpm
